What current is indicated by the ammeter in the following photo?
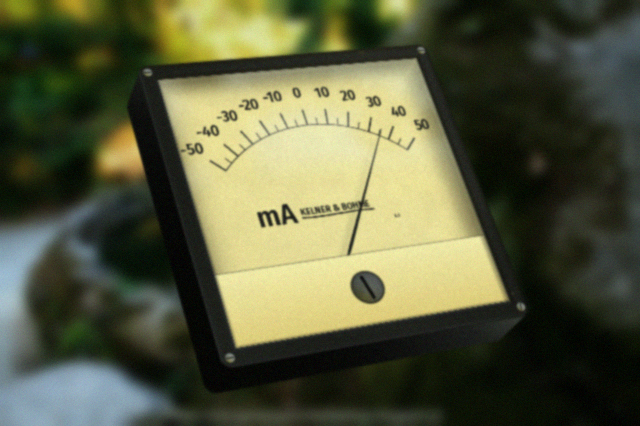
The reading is 35 mA
